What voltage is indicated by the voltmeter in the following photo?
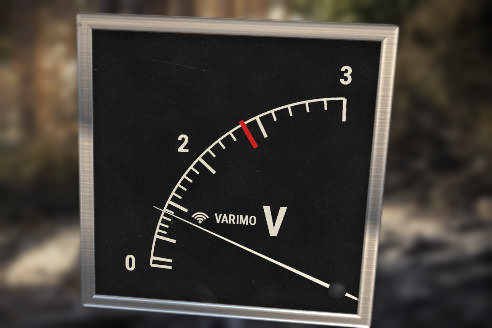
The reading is 1.4 V
